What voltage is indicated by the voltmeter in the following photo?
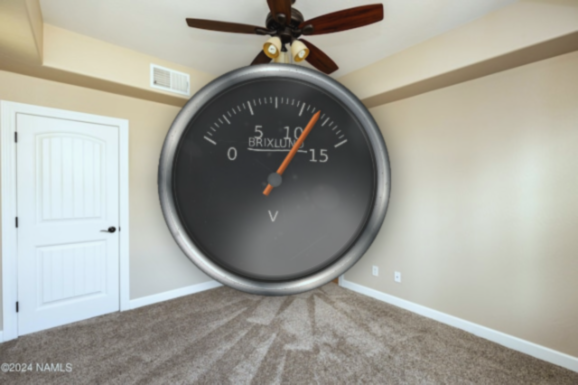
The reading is 11.5 V
